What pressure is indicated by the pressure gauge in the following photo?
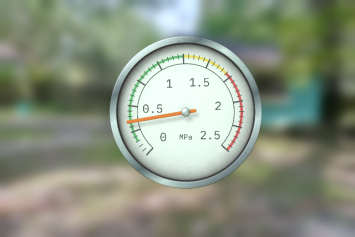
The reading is 0.35 MPa
